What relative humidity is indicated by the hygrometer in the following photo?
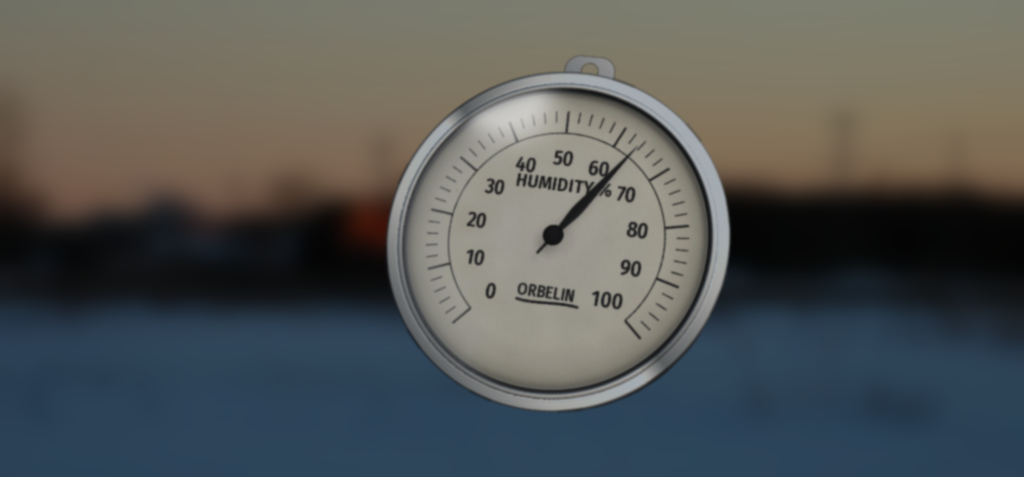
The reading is 64 %
